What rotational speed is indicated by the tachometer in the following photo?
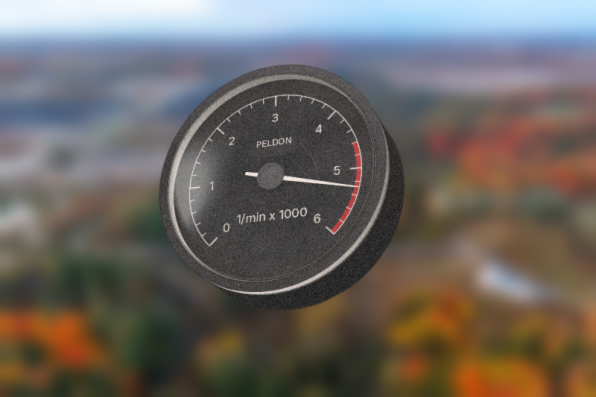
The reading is 5300 rpm
